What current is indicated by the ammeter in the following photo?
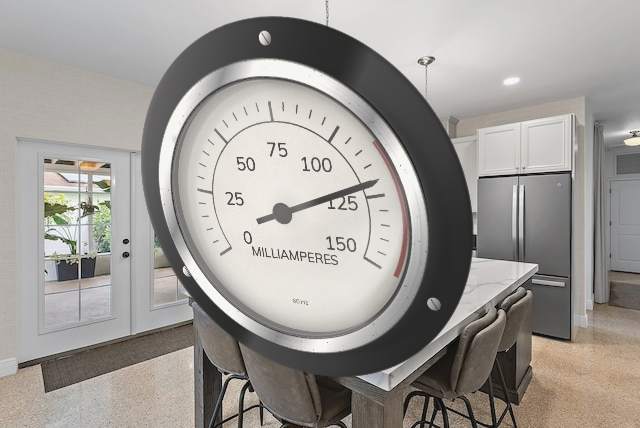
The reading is 120 mA
